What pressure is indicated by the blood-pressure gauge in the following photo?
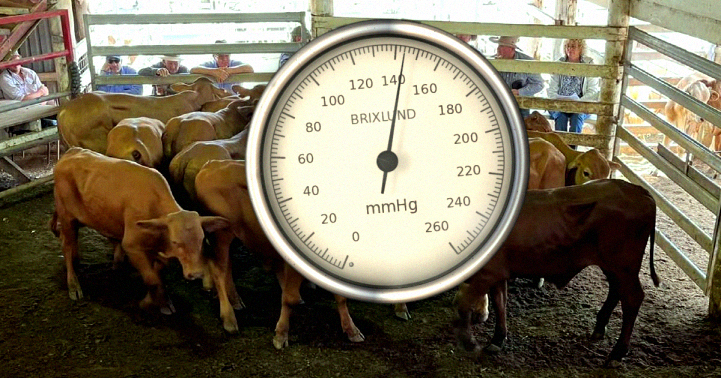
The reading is 144 mmHg
